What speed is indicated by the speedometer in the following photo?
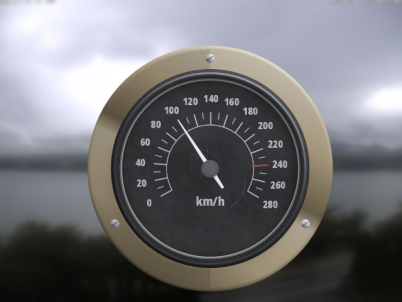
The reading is 100 km/h
